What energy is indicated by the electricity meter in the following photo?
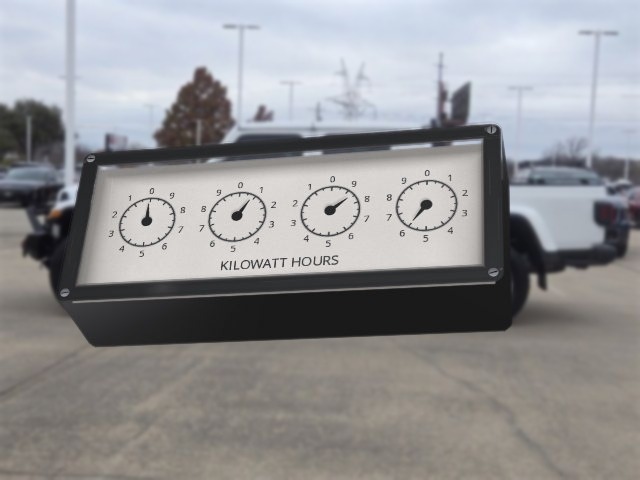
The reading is 86 kWh
